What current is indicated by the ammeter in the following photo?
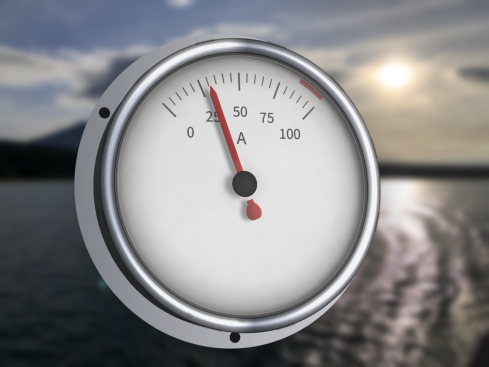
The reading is 30 A
